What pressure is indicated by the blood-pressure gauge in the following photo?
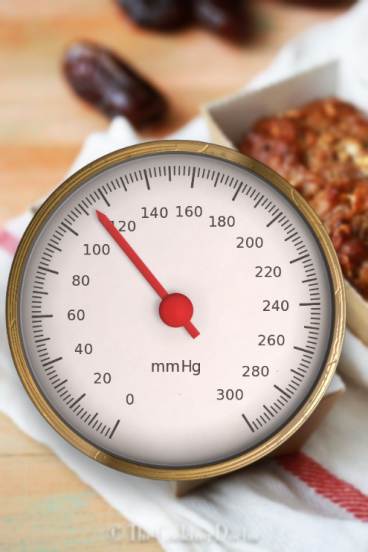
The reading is 114 mmHg
